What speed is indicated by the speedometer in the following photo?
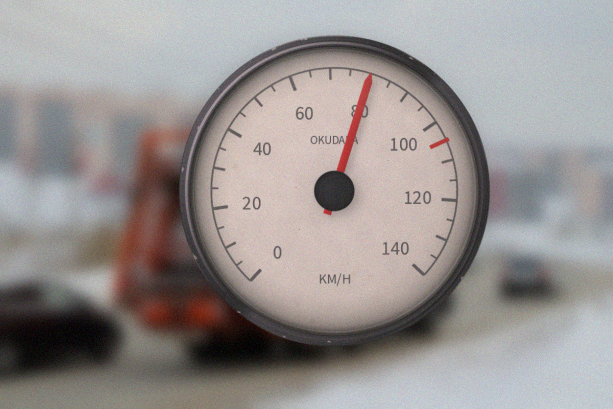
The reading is 80 km/h
